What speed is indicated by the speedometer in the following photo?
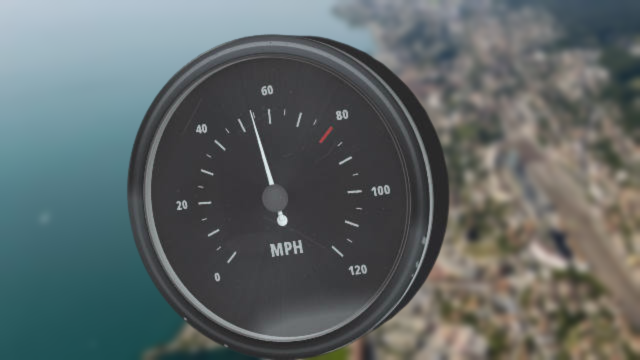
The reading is 55 mph
